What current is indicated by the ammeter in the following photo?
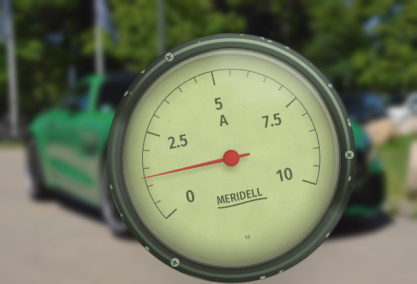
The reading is 1.25 A
